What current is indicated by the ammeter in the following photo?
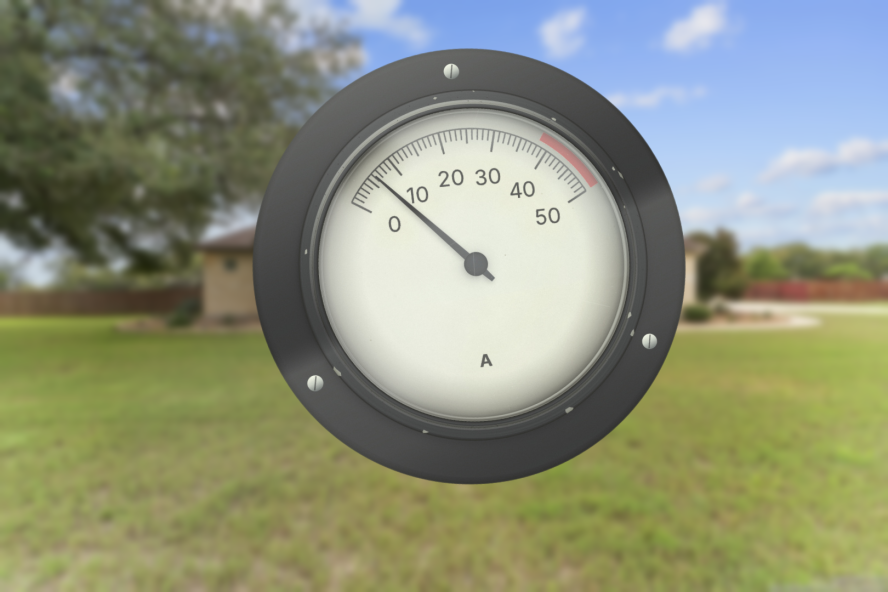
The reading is 6 A
